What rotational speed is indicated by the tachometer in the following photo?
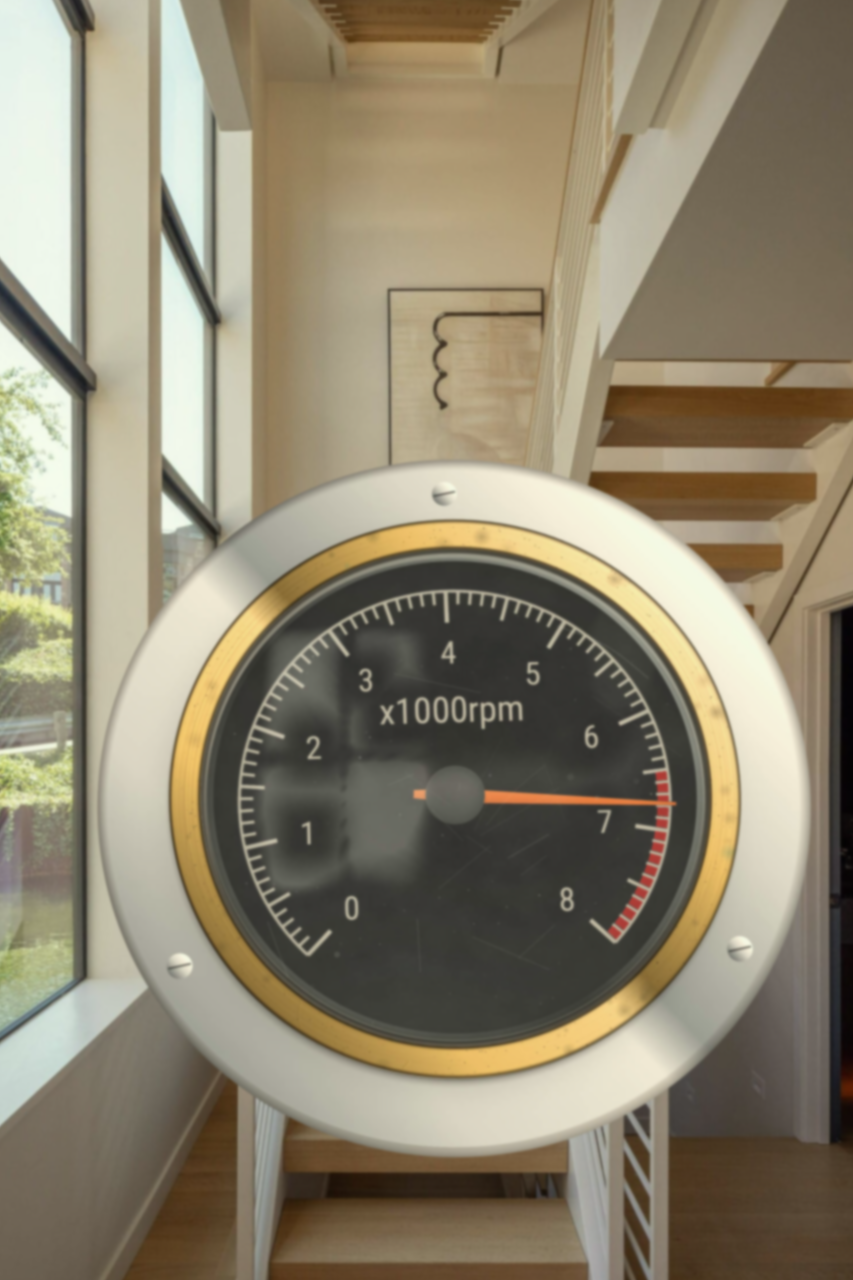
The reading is 6800 rpm
